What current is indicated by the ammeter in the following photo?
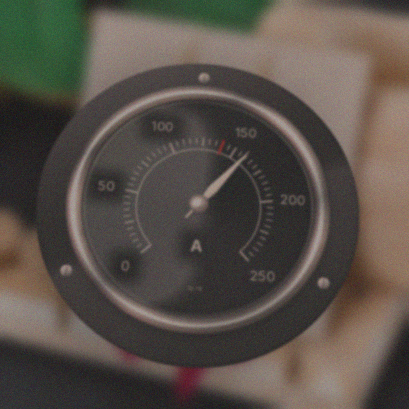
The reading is 160 A
